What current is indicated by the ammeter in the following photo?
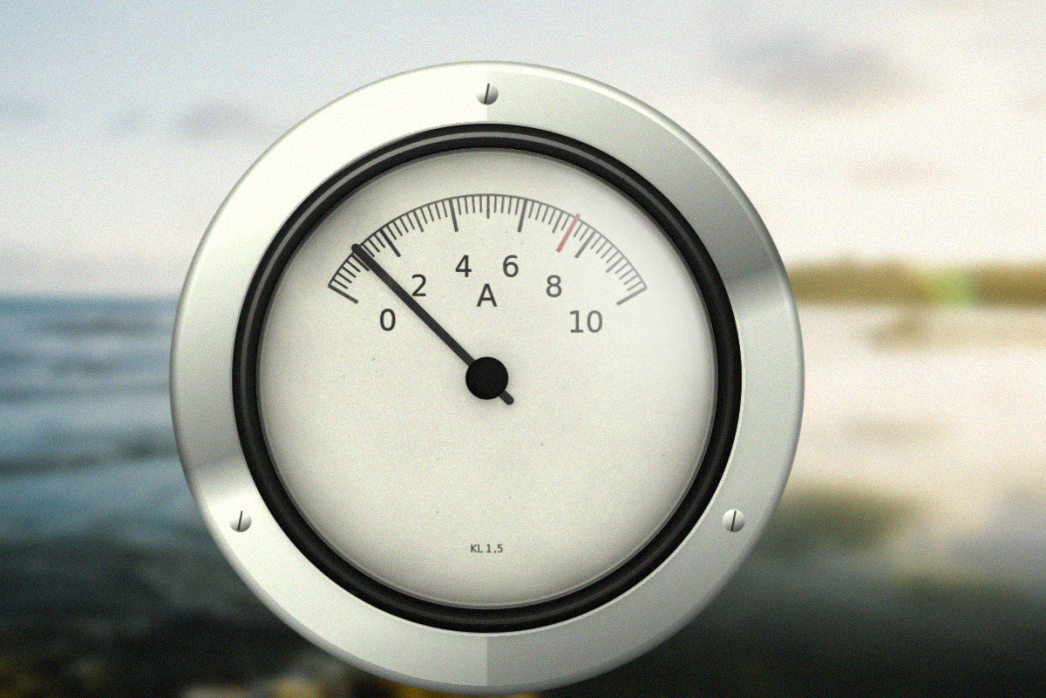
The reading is 1.2 A
